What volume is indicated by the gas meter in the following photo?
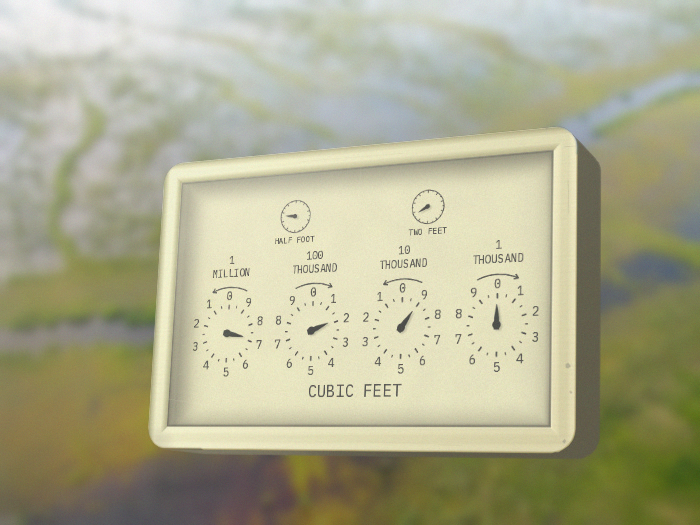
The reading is 719000 ft³
